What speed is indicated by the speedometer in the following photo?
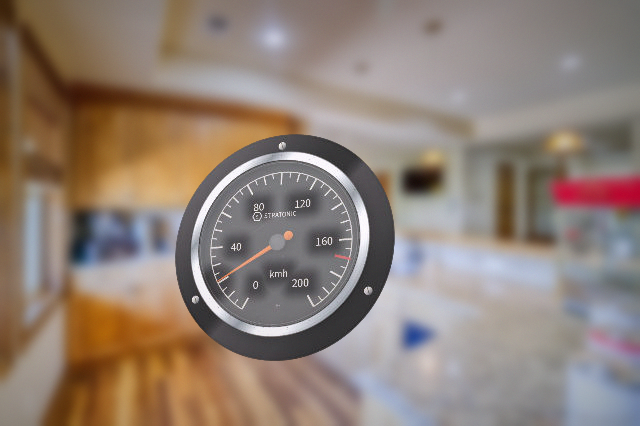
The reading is 20 km/h
